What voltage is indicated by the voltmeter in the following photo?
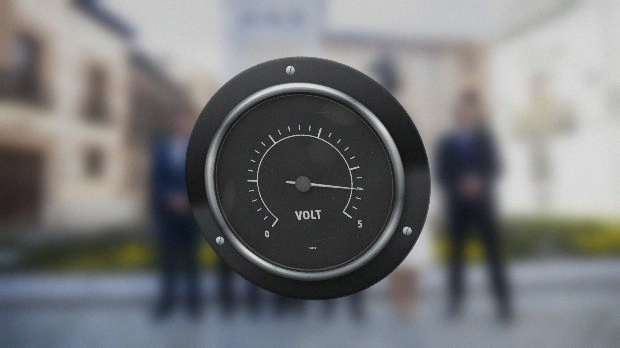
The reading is 4.4 V
